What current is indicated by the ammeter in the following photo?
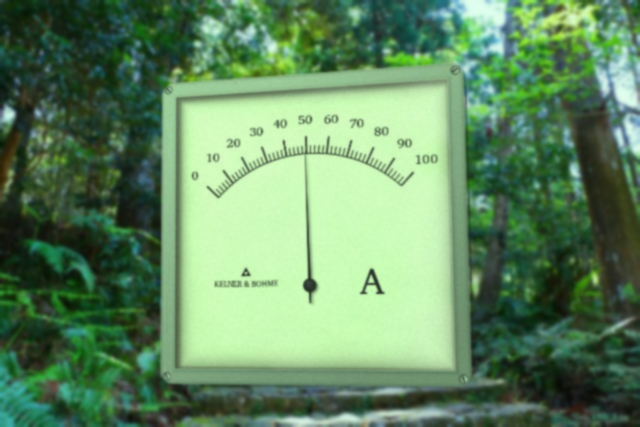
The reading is 50 A
